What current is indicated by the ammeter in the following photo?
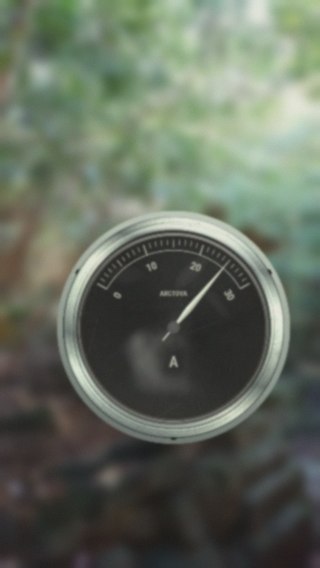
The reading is 25 A
